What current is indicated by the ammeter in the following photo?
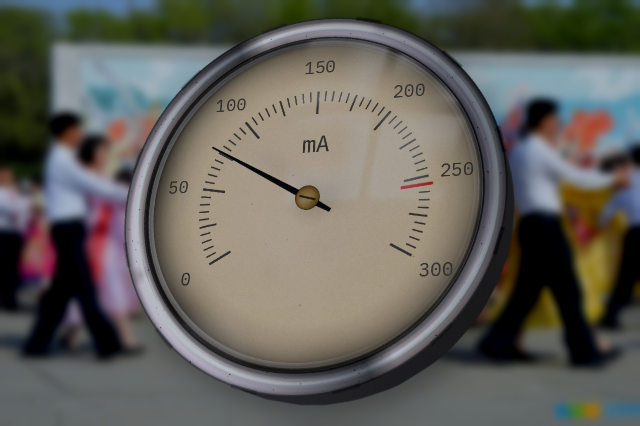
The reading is 75 mA
